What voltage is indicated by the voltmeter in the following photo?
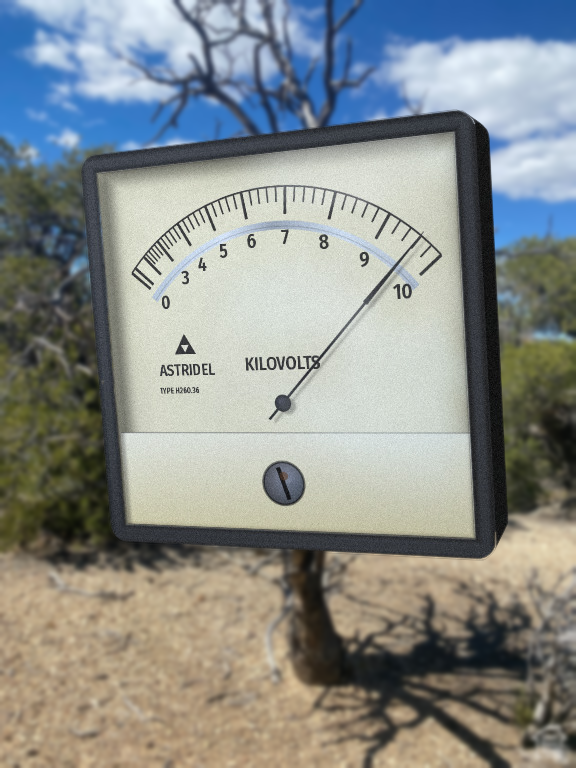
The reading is 9.6 kV
